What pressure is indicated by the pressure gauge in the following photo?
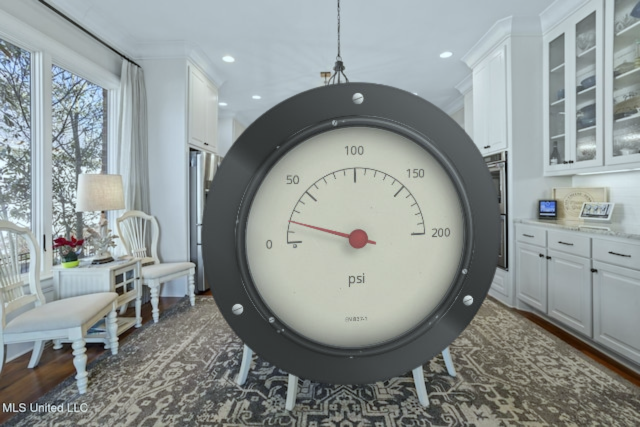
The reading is 20 psi
